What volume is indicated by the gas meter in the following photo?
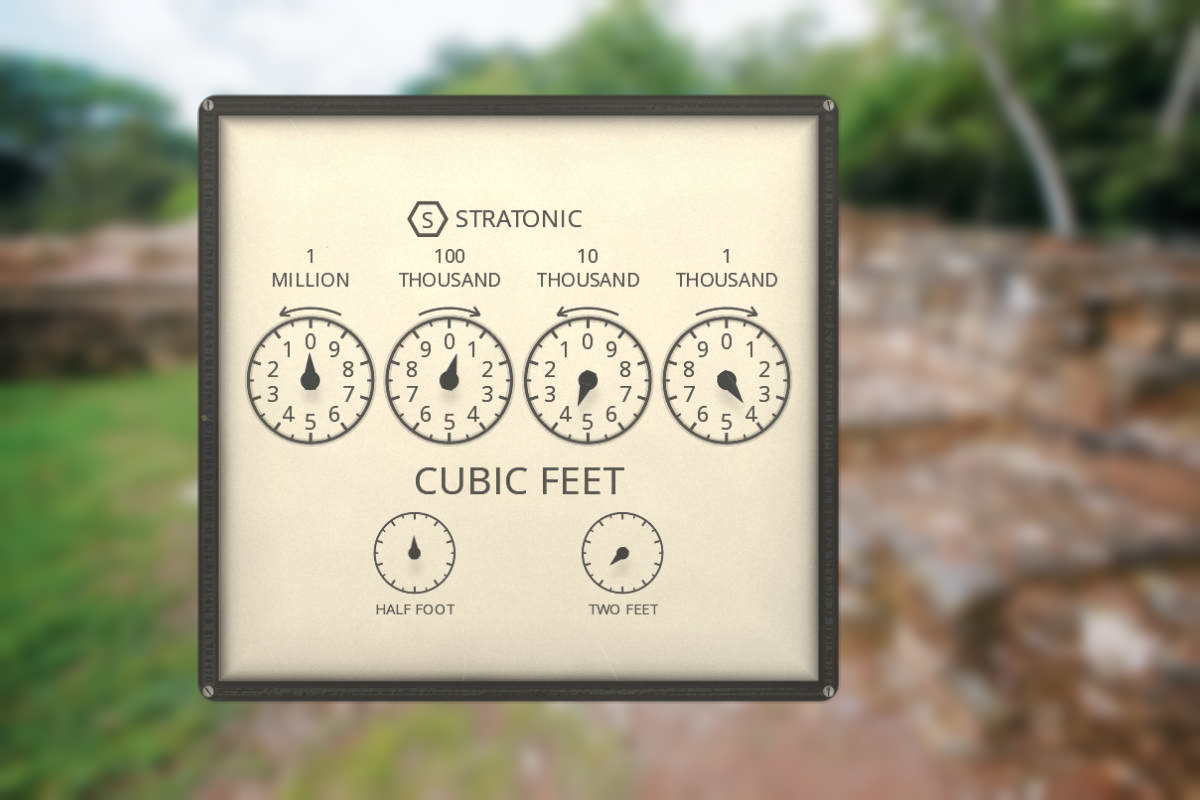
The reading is 4400 ft³
